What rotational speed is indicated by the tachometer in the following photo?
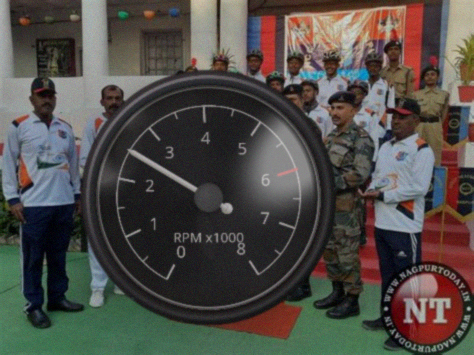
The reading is 2500 rpm
